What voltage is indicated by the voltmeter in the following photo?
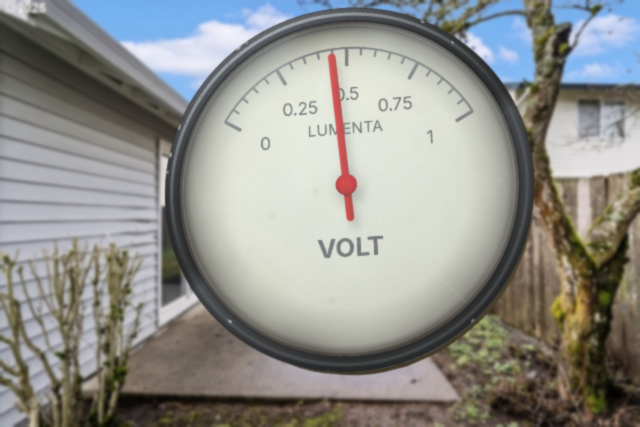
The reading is 0.45 V
